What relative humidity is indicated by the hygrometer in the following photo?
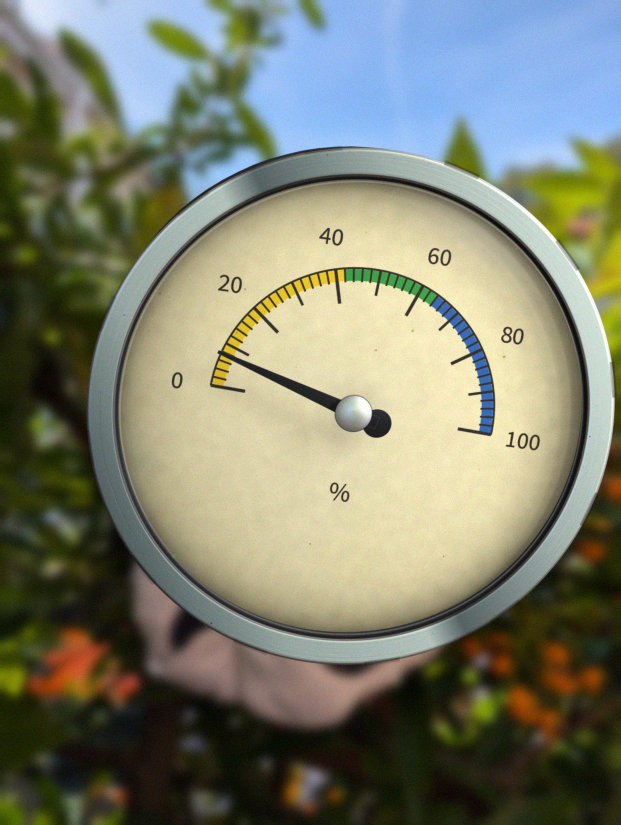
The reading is 8 %
